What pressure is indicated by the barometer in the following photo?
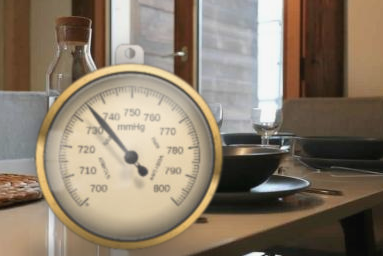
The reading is 735 mmHg
